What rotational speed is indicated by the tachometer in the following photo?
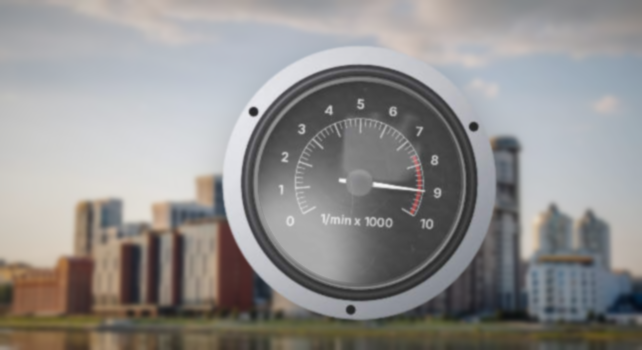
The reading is 9000 rpm
